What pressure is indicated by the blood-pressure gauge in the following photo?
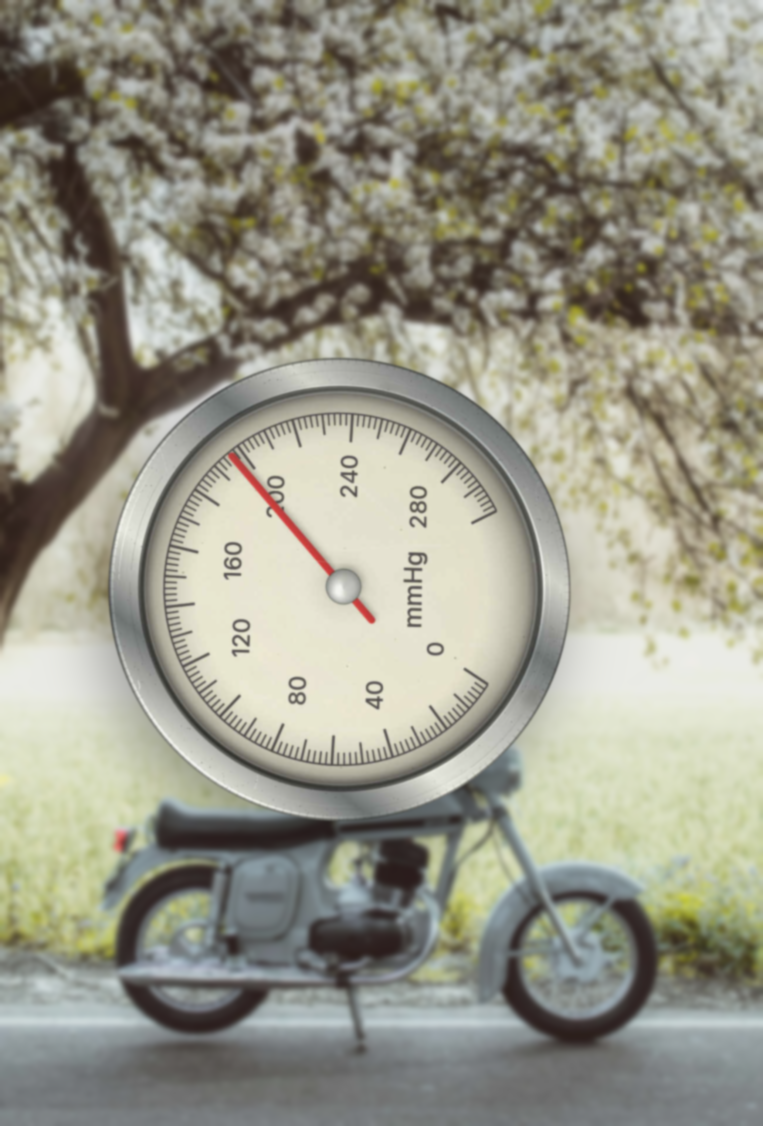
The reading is 196 mmHg
